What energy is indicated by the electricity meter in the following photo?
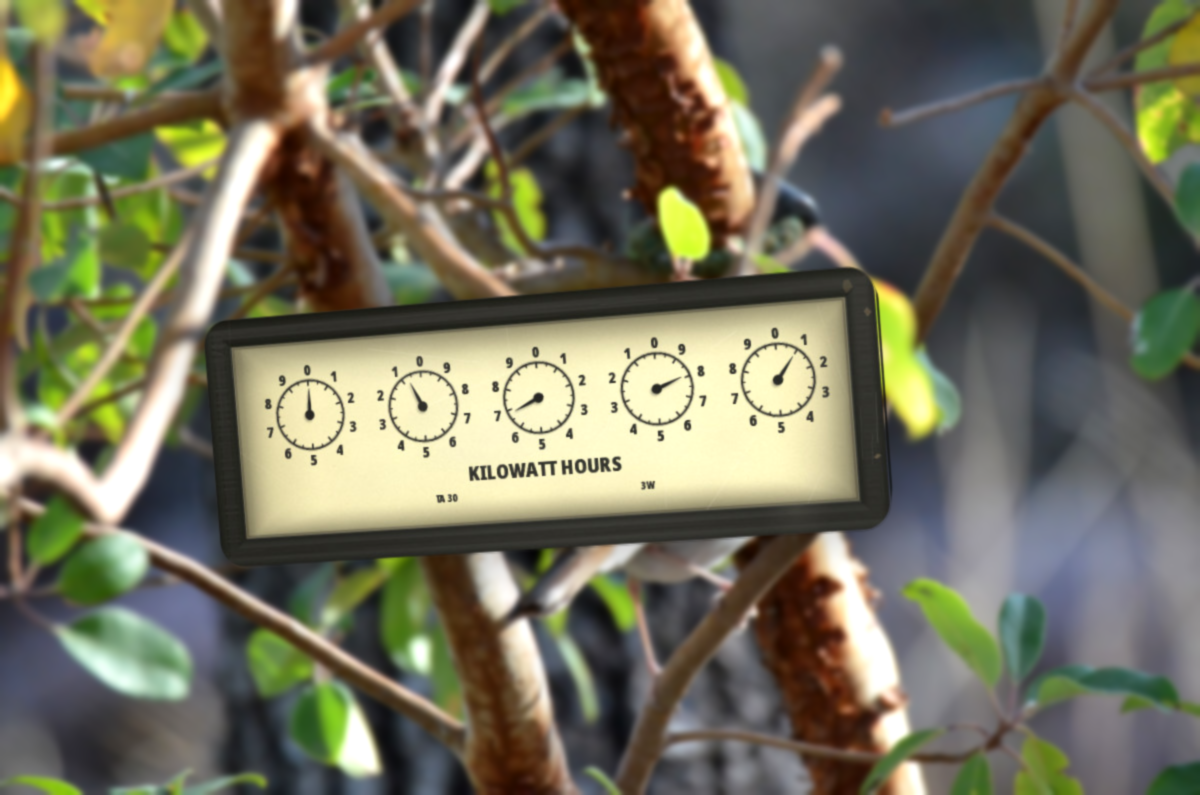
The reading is 681 kWh
